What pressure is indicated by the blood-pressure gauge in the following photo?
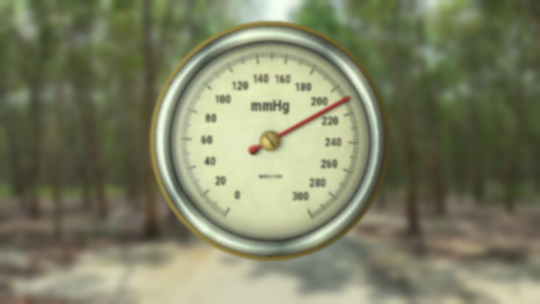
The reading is 210 mmHg
